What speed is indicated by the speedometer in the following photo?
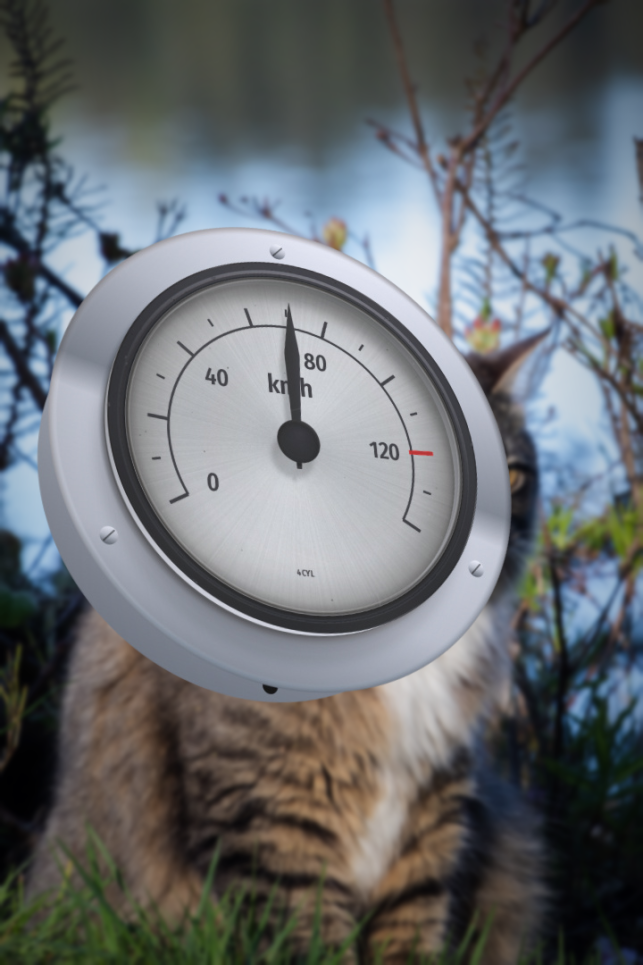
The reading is 70 km/h
